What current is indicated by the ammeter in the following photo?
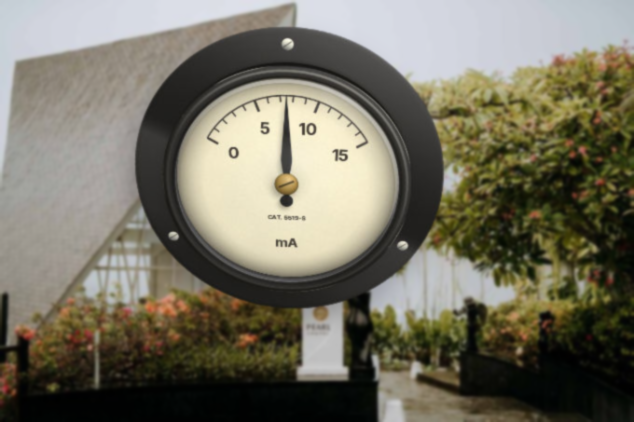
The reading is 7.5 mA
